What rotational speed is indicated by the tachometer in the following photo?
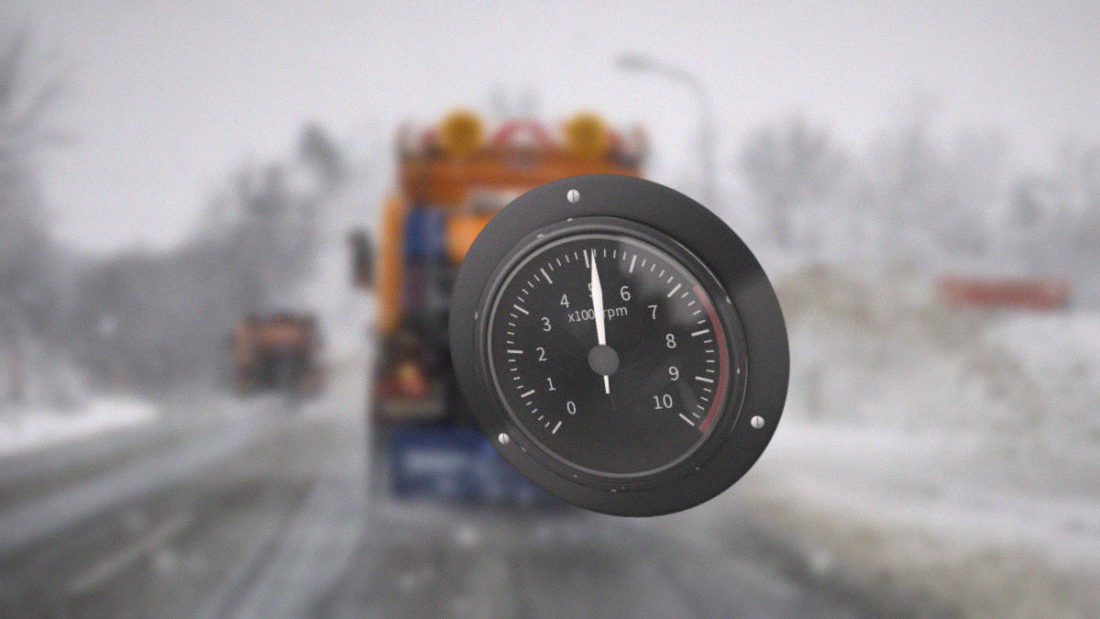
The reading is 5200 rpm
